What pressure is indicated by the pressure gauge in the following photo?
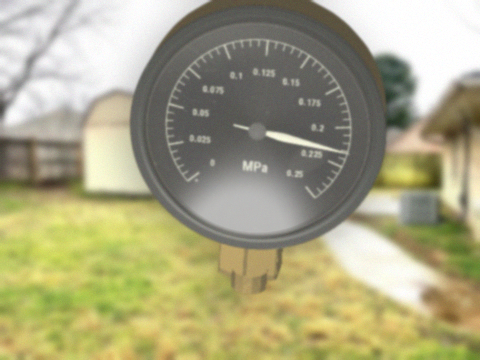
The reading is 0.215 MPa
